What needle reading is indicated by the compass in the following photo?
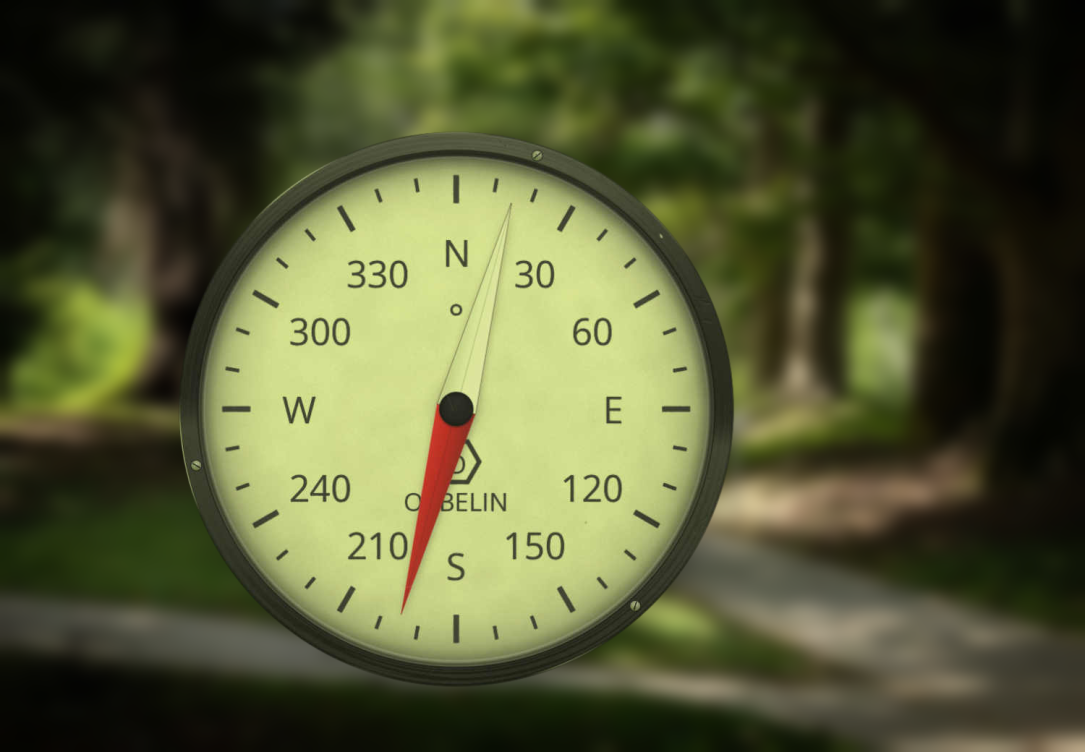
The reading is 195 °
